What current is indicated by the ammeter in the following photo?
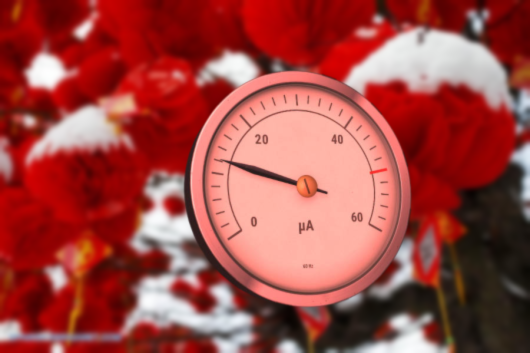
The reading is 12 µA
